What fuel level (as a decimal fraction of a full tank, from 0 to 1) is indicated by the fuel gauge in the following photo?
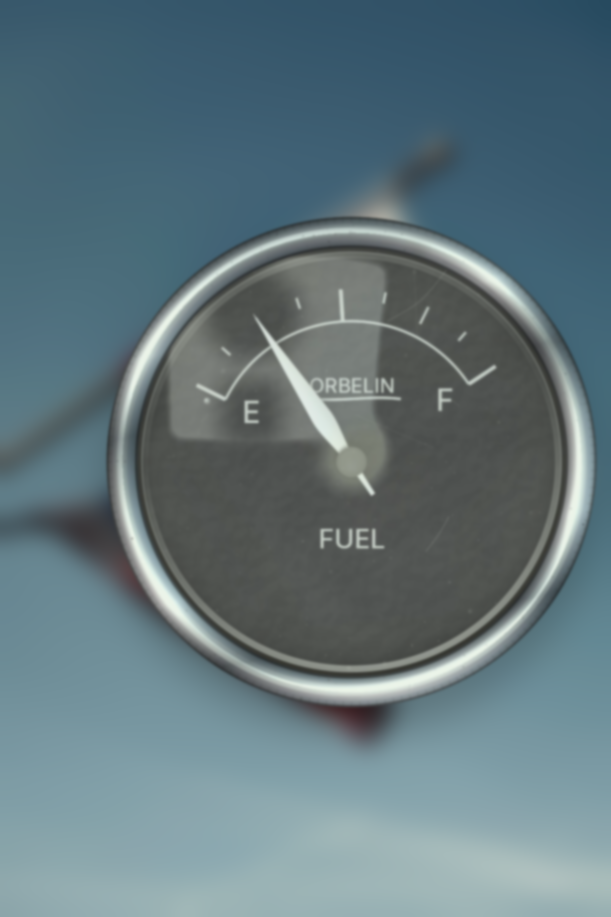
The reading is 0.25
